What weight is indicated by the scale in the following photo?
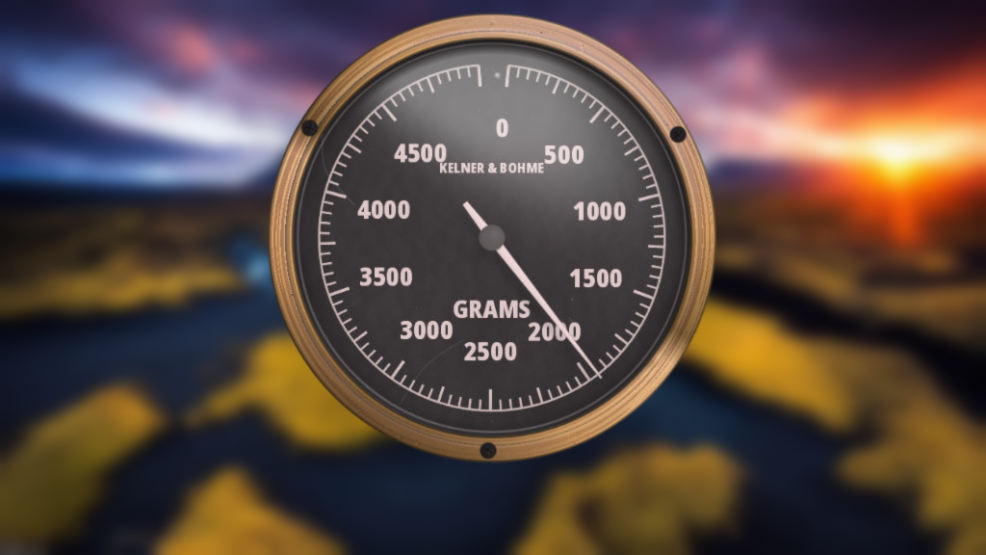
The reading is 1950 g
